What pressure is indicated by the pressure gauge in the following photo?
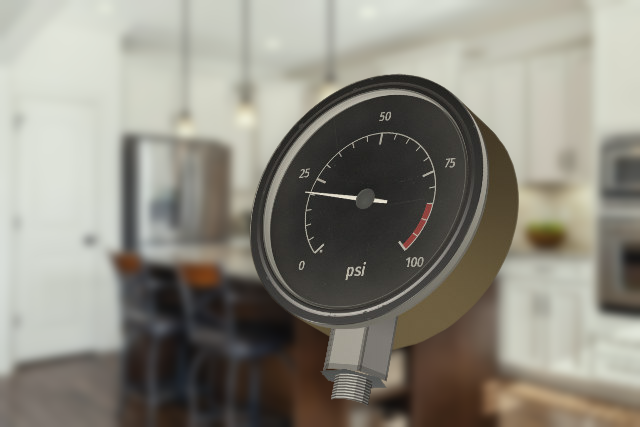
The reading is 20 psi
